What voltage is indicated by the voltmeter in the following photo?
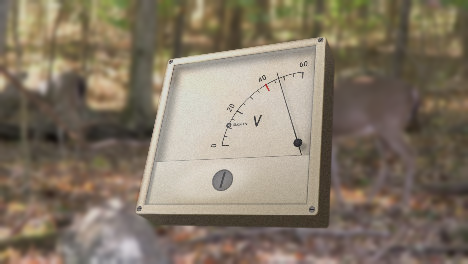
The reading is 47.5 V
